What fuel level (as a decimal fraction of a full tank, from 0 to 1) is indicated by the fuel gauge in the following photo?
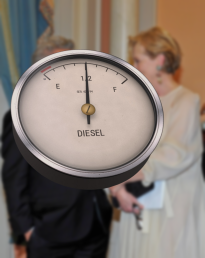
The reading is 0.5
